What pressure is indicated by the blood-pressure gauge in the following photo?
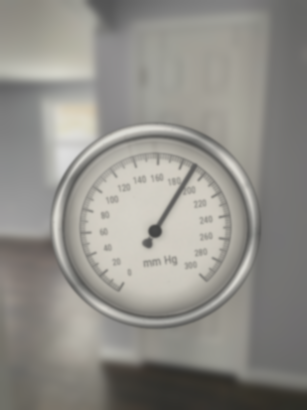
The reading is 190 mmHg
